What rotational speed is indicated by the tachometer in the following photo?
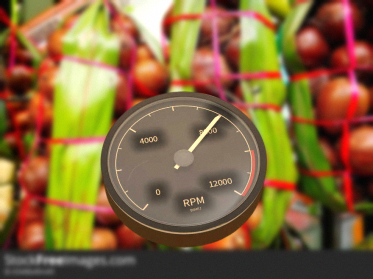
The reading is 8000 rpm
